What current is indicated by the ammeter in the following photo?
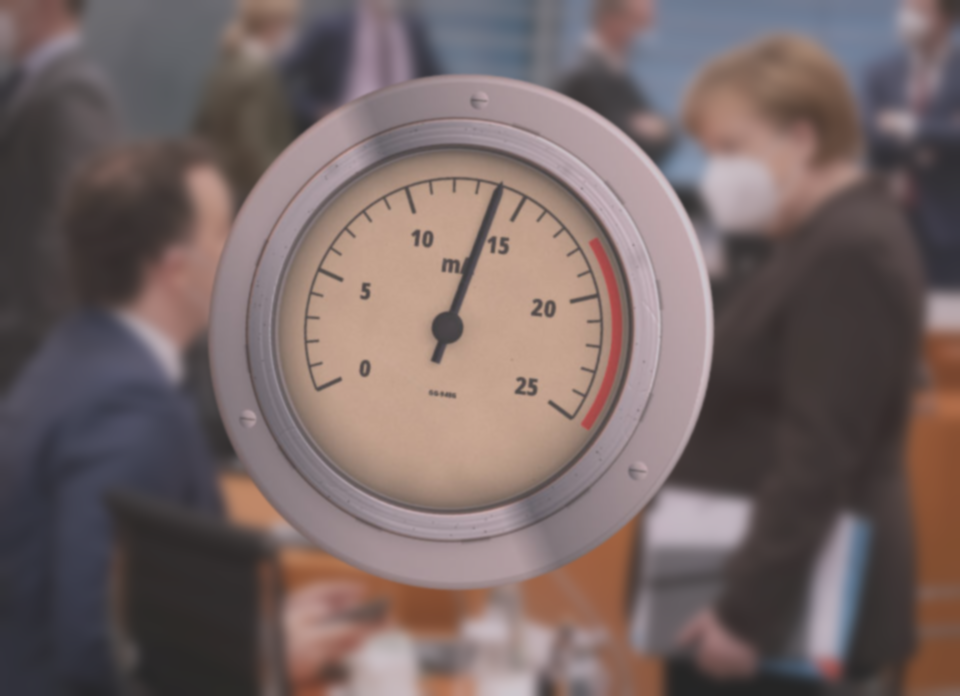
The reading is 14 mA
